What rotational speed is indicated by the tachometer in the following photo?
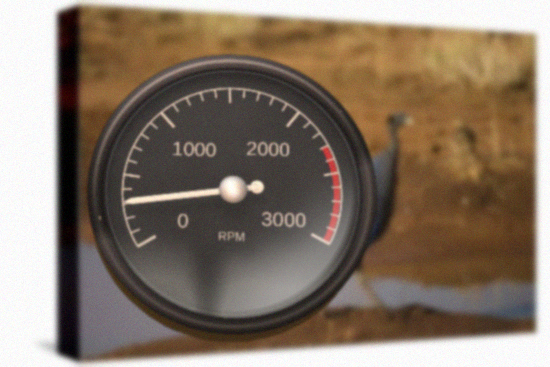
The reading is 300 rpm
